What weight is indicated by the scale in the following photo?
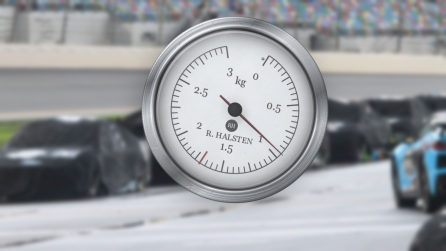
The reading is 0.95 kg
